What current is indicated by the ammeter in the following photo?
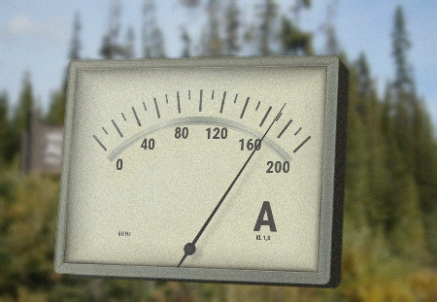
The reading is 170 A
